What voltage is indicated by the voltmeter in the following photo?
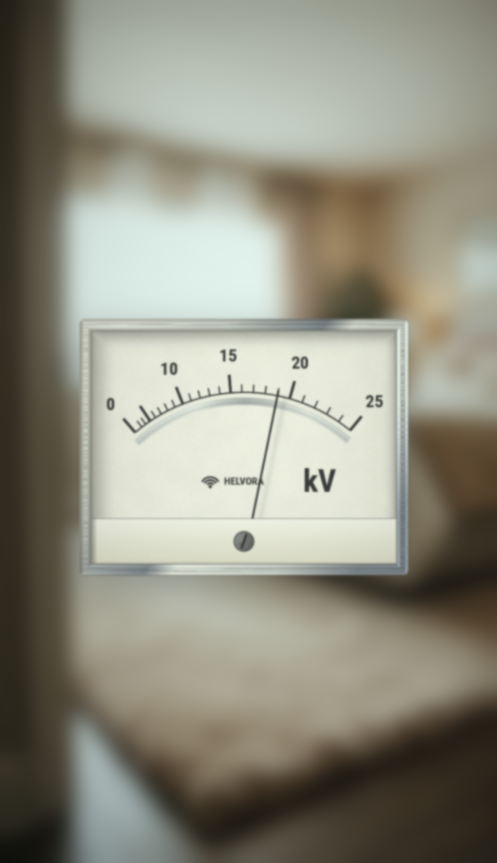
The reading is 19 kV
